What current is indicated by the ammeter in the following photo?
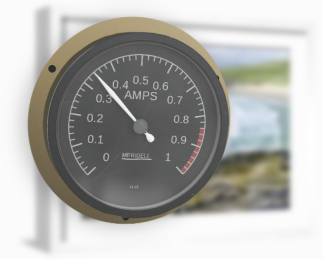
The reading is 0.34 A
